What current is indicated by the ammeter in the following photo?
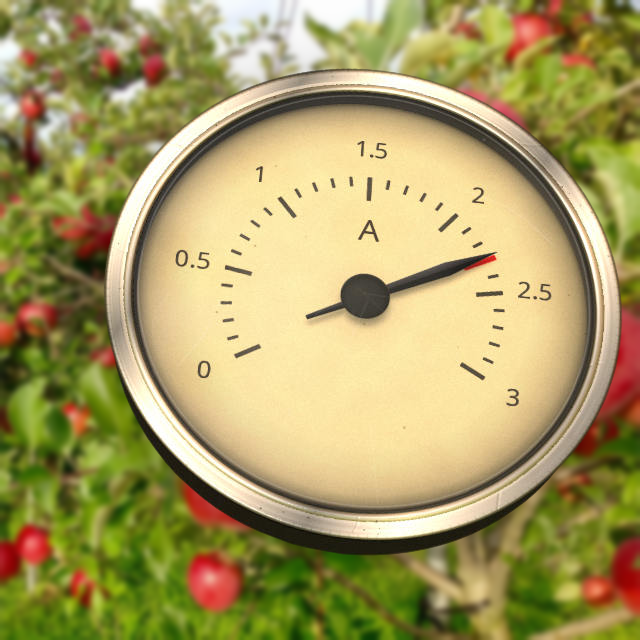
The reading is 2.3 A
